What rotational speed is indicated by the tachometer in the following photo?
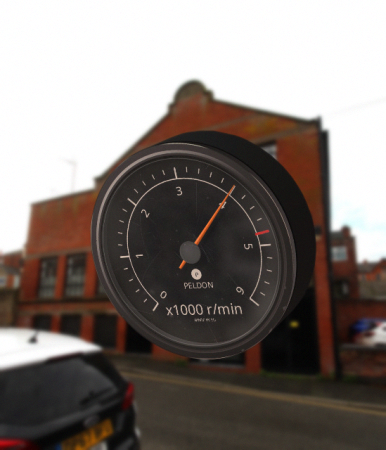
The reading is 4000 rpm
